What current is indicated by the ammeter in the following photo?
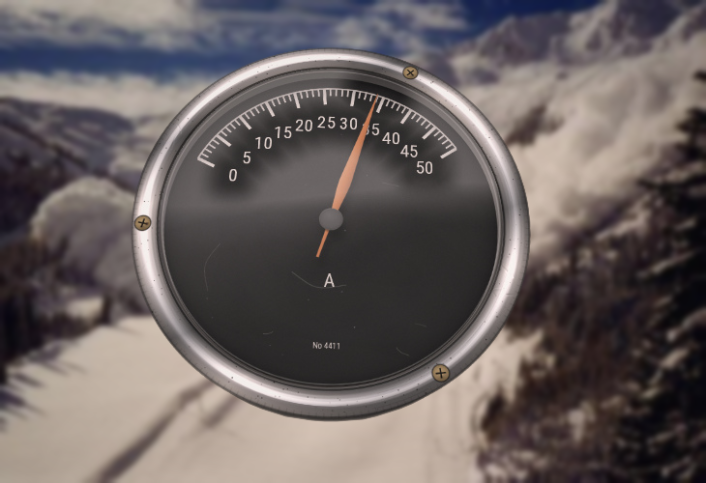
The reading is 34 A
